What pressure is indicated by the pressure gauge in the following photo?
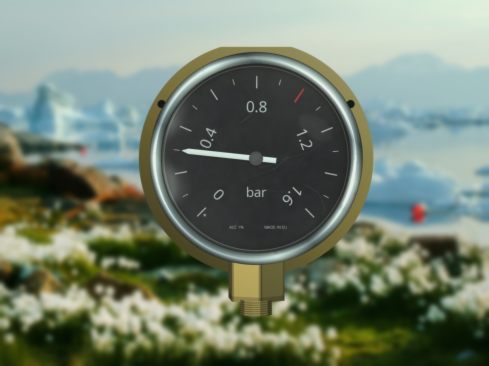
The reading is 0.3 bar
